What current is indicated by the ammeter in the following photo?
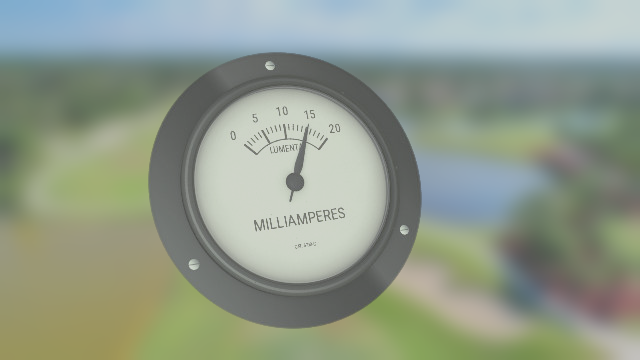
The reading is 15 mA
